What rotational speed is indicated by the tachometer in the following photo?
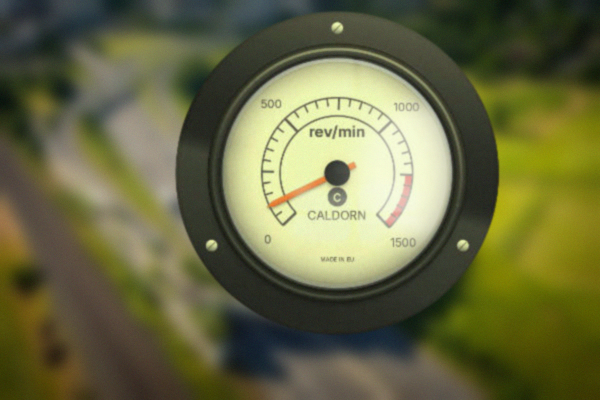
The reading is 100 rpm
